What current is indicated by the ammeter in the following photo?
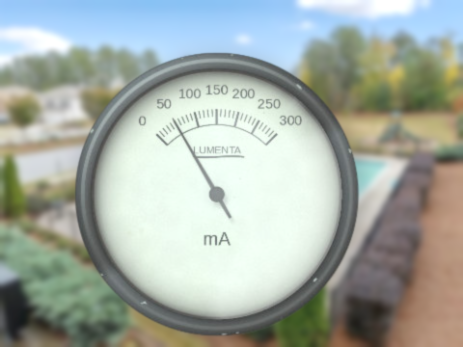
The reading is 50 mA
